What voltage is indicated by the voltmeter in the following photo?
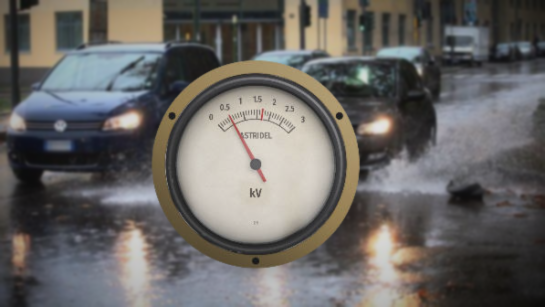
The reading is 0.5 kV
